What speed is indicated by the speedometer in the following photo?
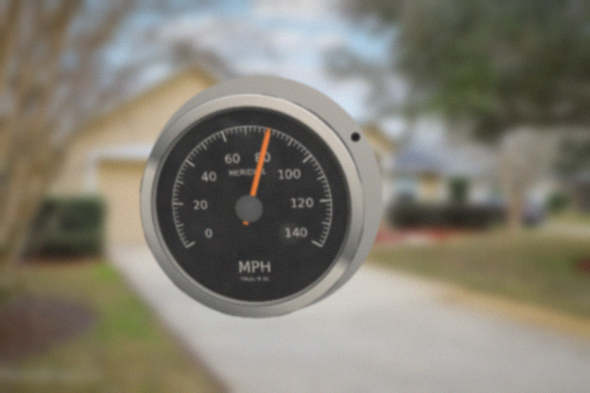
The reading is 80 mph
